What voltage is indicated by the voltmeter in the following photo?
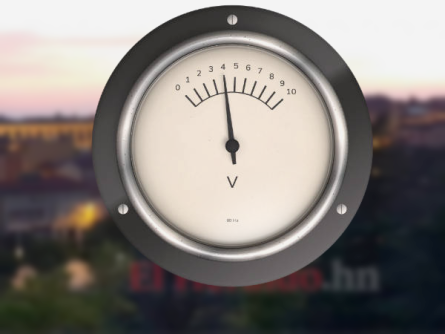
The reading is 4 V
